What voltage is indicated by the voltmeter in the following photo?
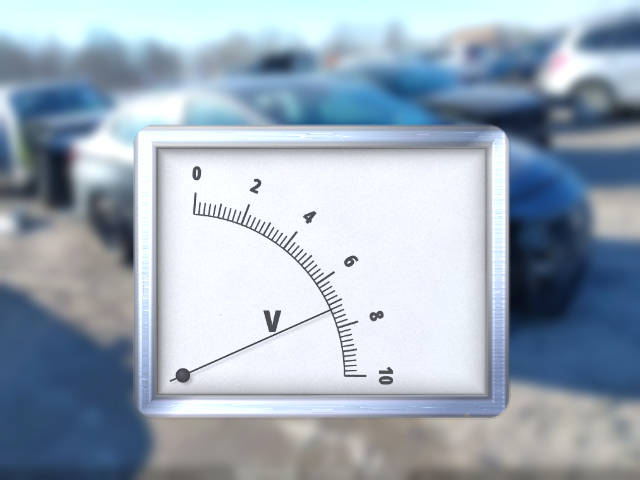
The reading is 7.2 V
